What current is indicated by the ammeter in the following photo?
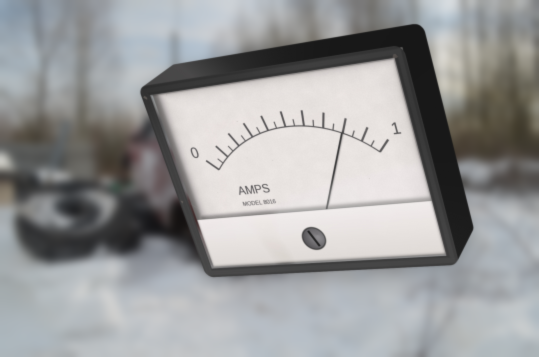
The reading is 0.8 A
